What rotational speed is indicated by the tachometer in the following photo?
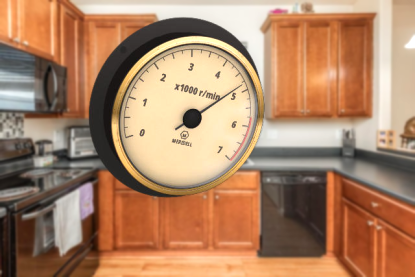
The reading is 4750 rpm
